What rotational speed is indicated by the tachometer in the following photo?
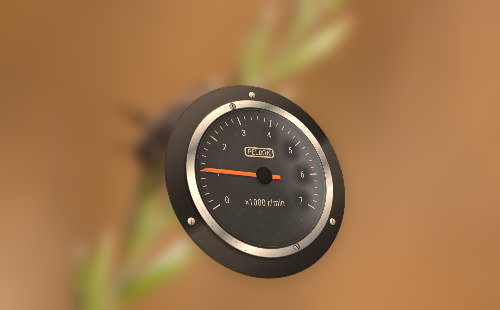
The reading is 1000 rpm
